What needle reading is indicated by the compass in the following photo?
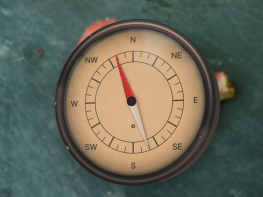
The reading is 340 °
